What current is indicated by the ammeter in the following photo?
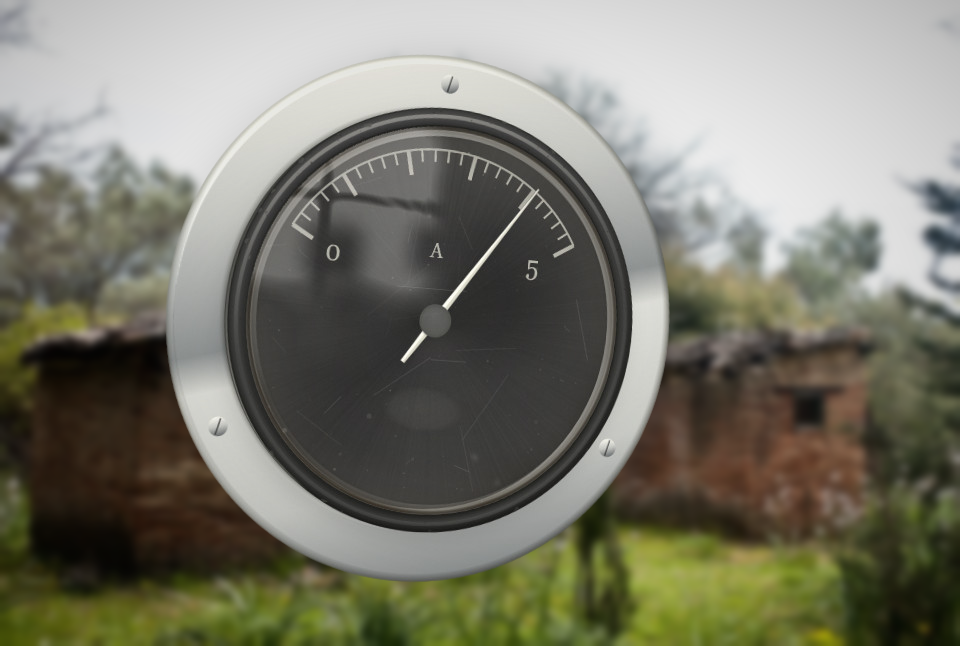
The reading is 4 A
